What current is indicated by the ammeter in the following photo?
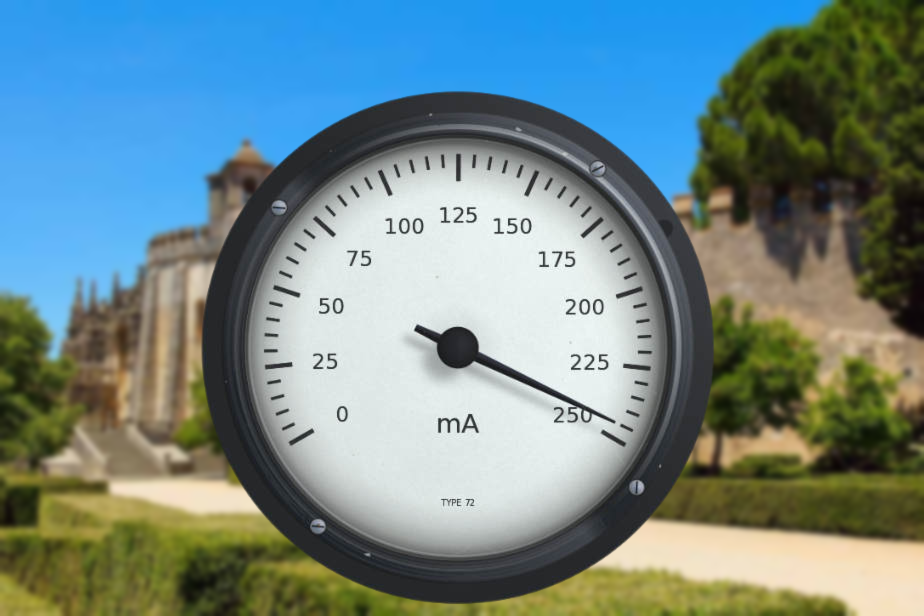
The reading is 245 mA
